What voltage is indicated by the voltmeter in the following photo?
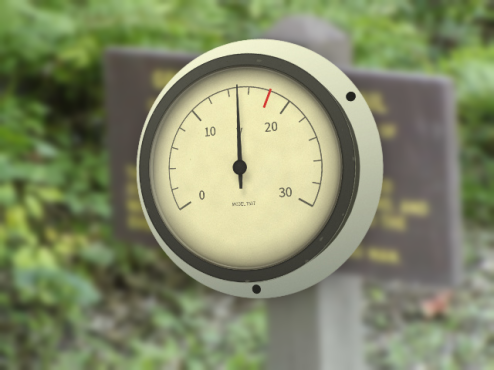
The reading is 15 V
